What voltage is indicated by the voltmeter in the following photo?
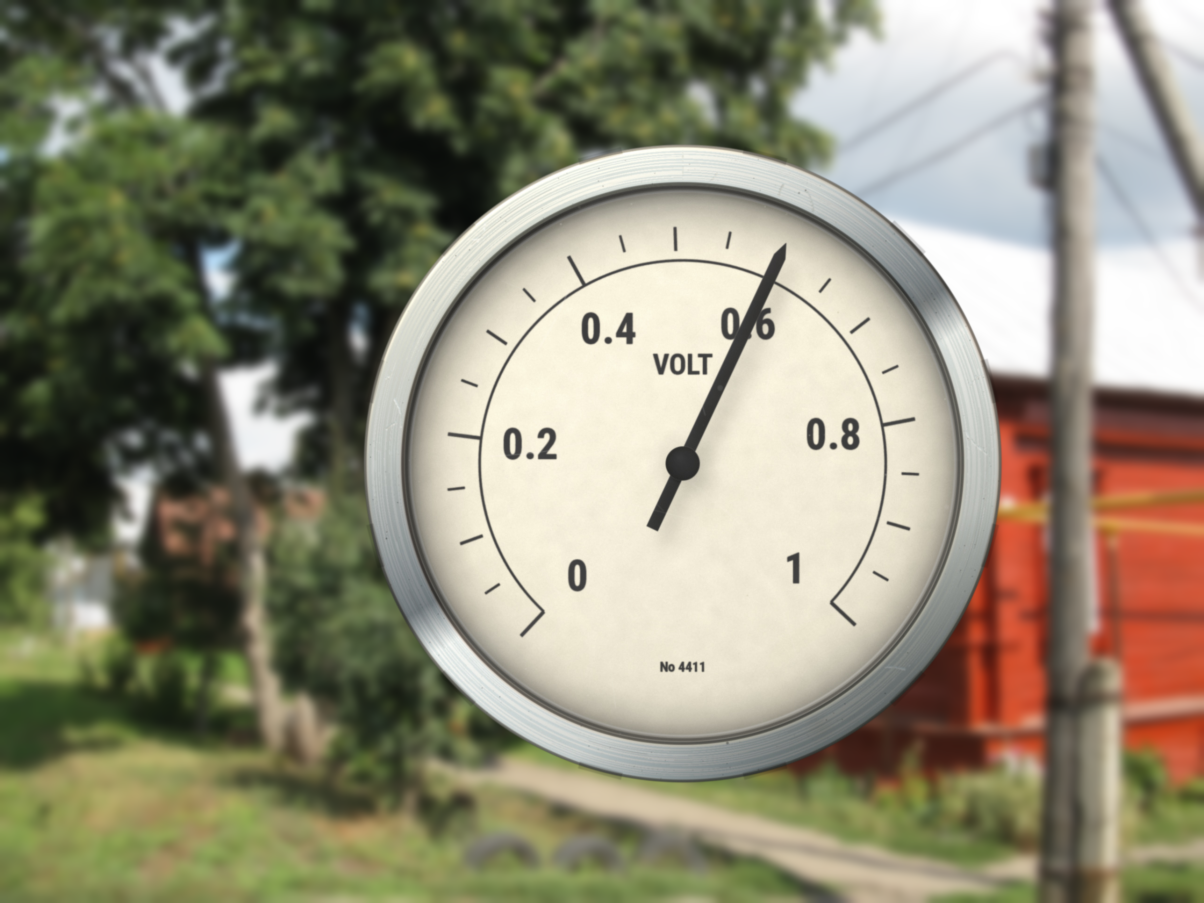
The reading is 0.6 V
